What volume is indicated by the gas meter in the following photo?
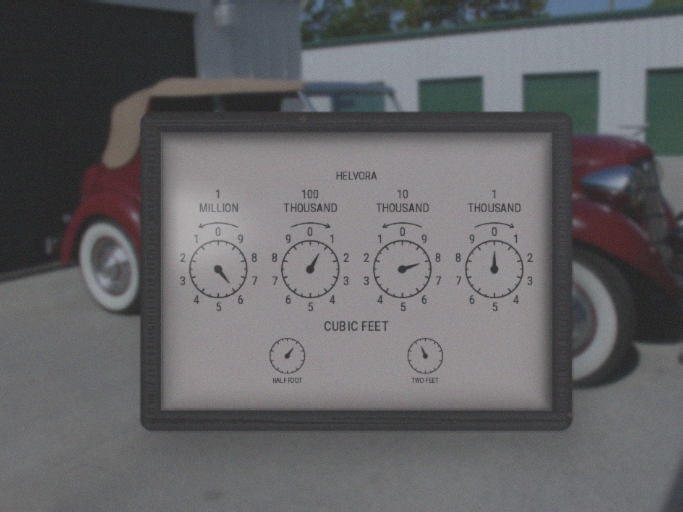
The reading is 608000 ft³
